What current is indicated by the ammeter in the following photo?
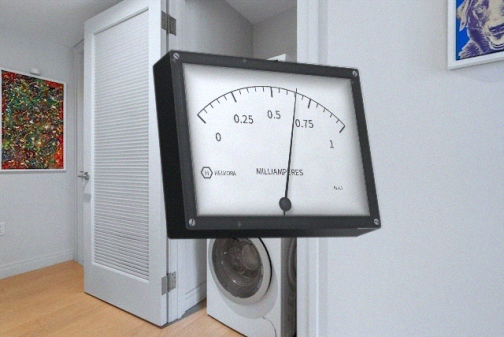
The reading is 0.65 mA
